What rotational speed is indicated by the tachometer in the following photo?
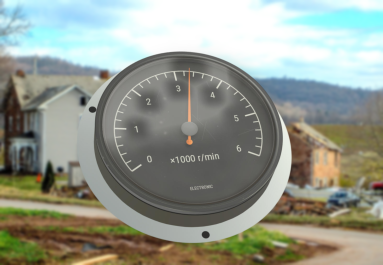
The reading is 3300 rpm
